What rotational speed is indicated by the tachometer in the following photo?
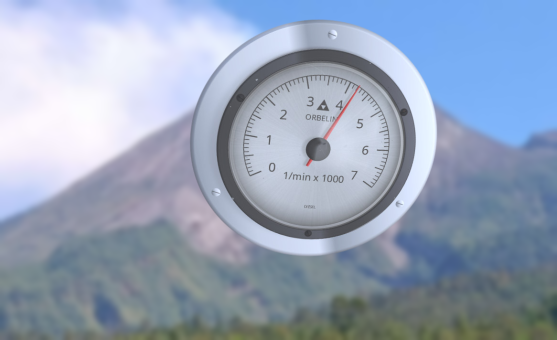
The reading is 4200 rpm
